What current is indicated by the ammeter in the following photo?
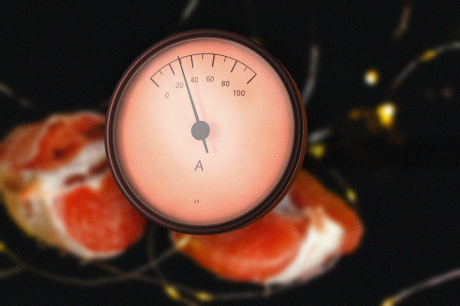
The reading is 30 A
